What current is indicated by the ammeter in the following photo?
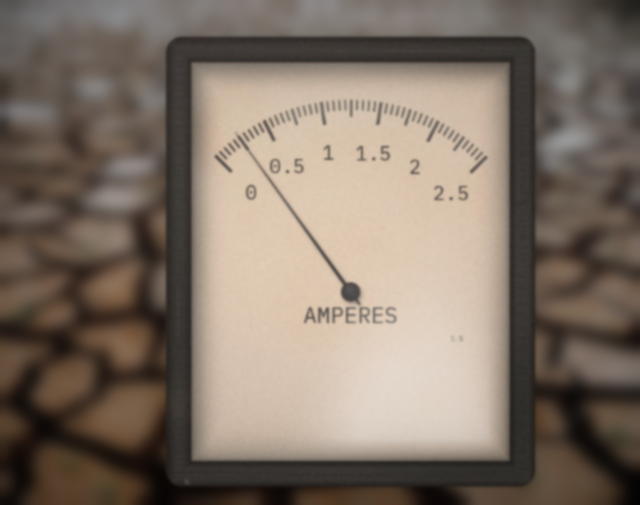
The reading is 0.25 A
